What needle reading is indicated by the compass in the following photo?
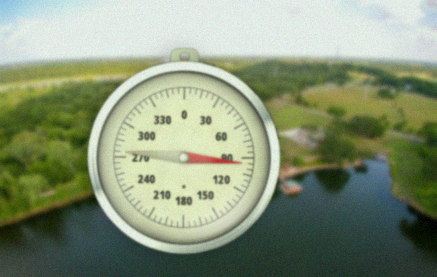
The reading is 95 °
